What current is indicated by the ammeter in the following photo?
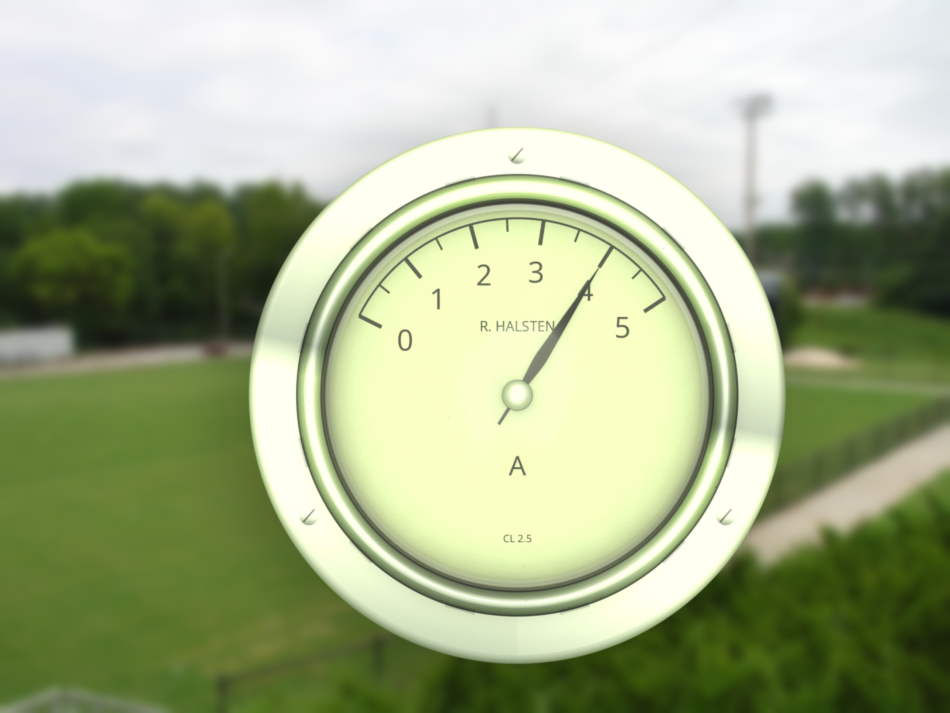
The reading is 4 A
